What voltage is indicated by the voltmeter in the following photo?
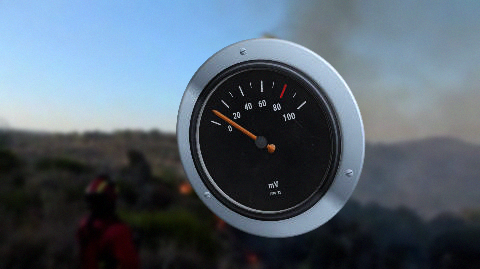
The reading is 10 mV
